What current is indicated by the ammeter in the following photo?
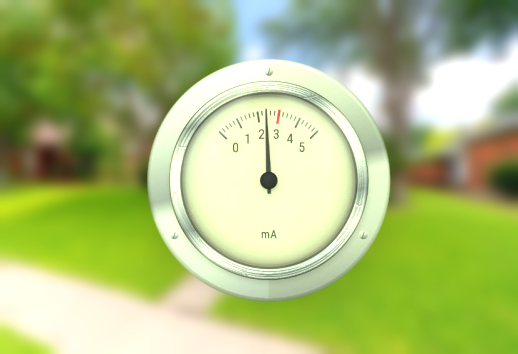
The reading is 2.4 mA
